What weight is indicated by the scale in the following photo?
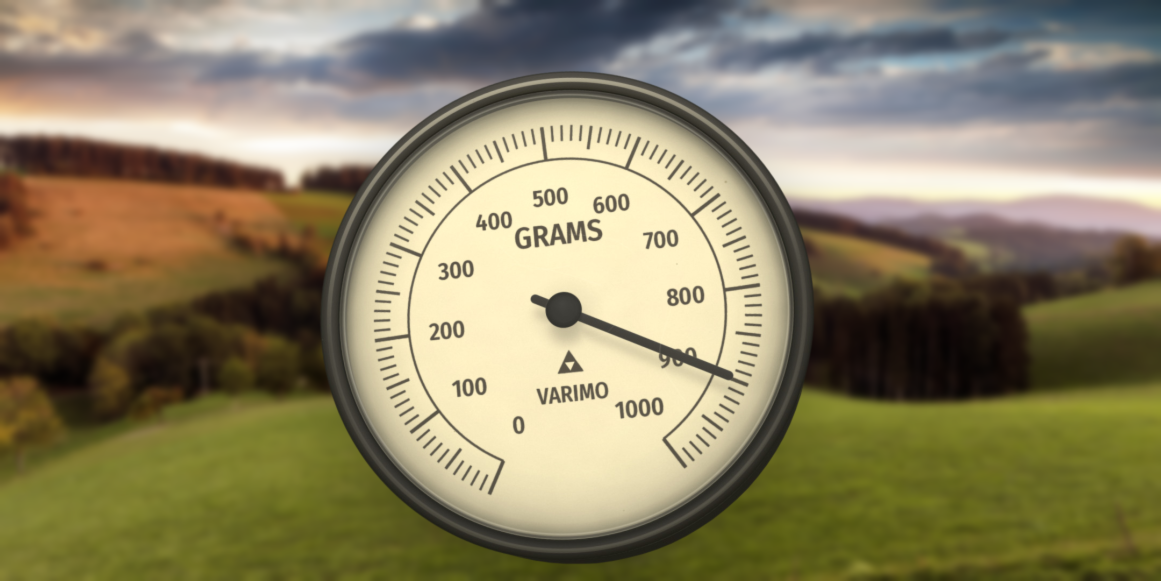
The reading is 900 g
